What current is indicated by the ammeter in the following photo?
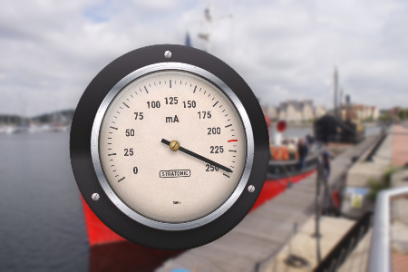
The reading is 245 mA
